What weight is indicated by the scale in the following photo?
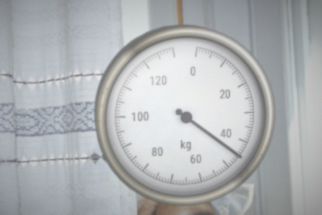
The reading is 45 kg
